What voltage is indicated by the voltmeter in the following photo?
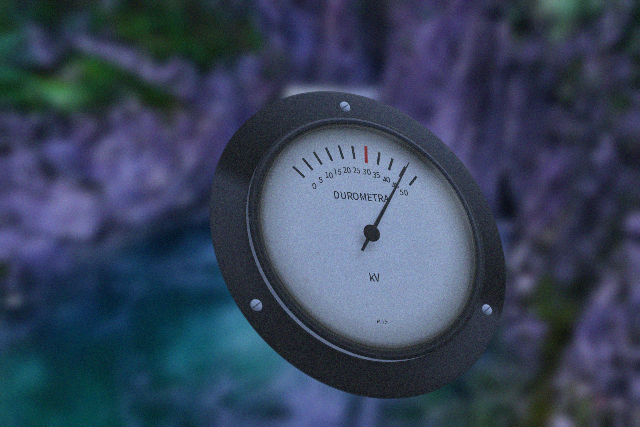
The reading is 45 kV
